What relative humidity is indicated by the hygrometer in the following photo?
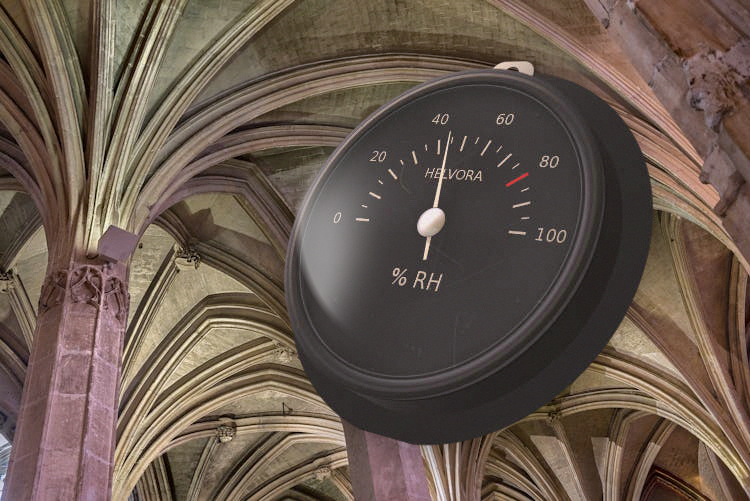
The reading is 45 %
